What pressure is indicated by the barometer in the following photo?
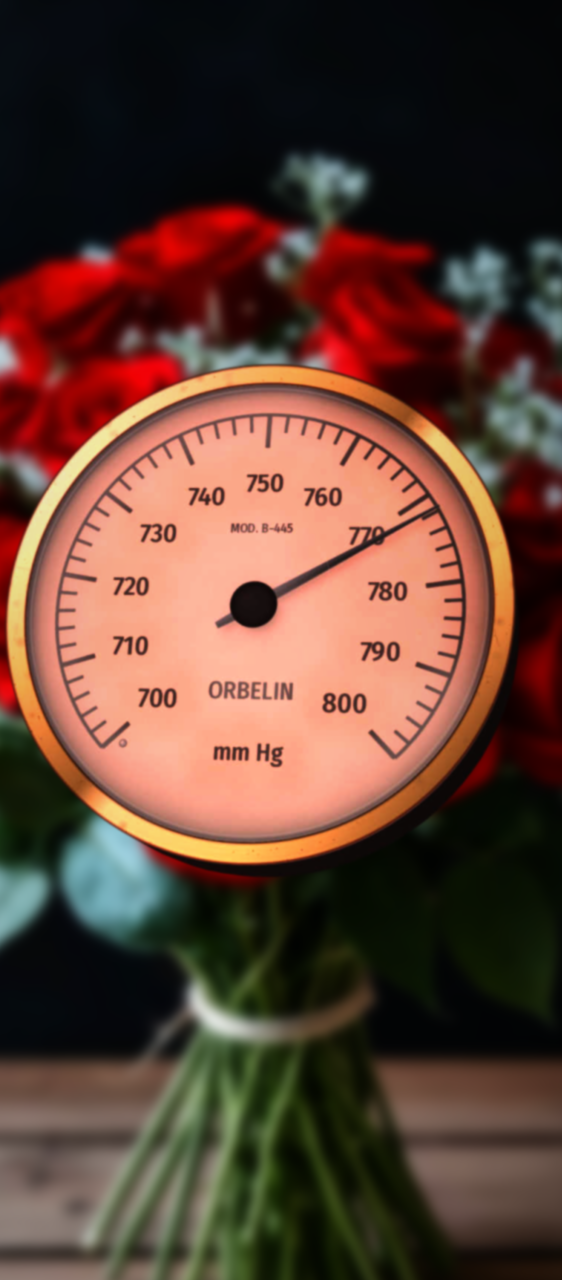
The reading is 772 mmHg
